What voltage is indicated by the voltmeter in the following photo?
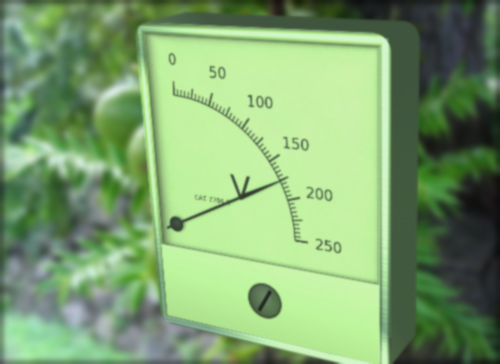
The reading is 175 V
